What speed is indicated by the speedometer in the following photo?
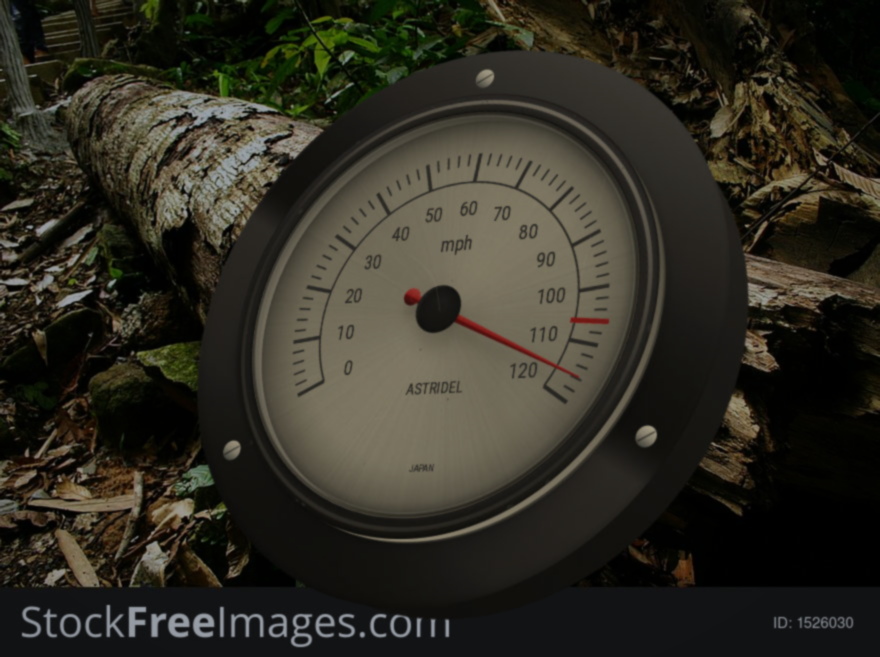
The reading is 116 mph
